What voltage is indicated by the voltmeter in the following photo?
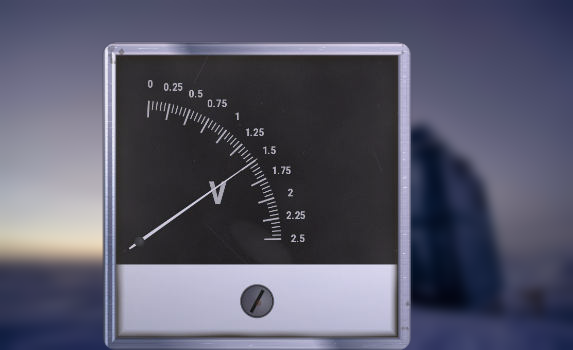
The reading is 1.5 V
